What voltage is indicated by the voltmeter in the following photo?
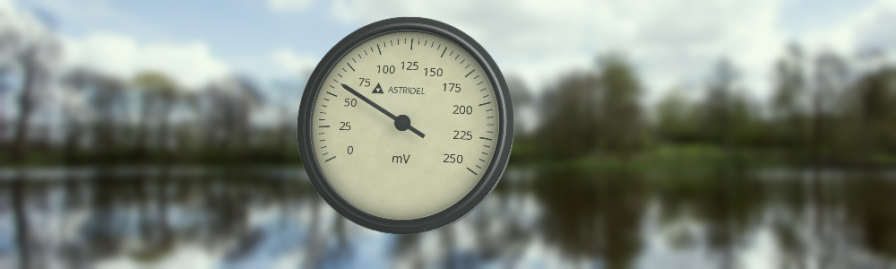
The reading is 60 mV
